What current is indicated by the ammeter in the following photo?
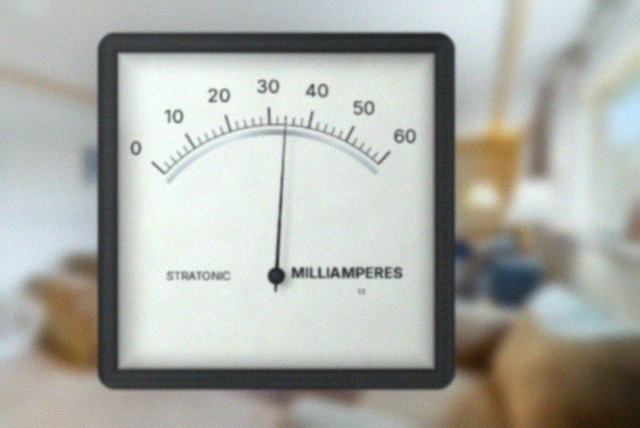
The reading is 34 mA
